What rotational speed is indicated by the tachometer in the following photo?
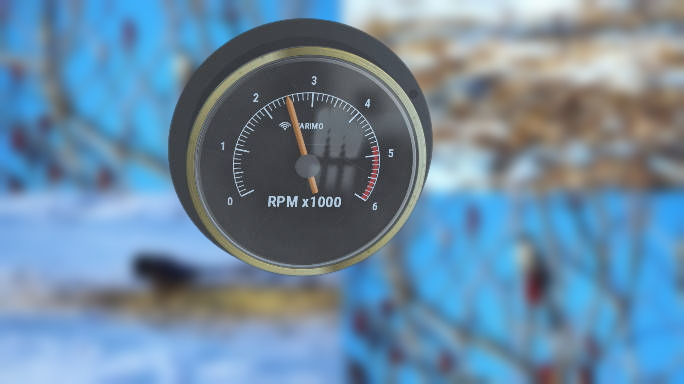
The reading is 2500 rpm
